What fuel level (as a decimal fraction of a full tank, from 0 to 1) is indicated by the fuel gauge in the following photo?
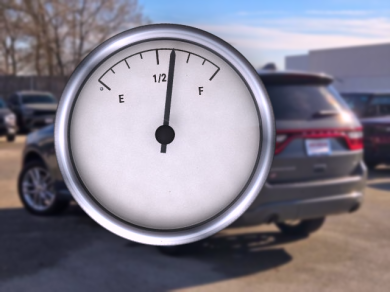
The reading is 0.625
